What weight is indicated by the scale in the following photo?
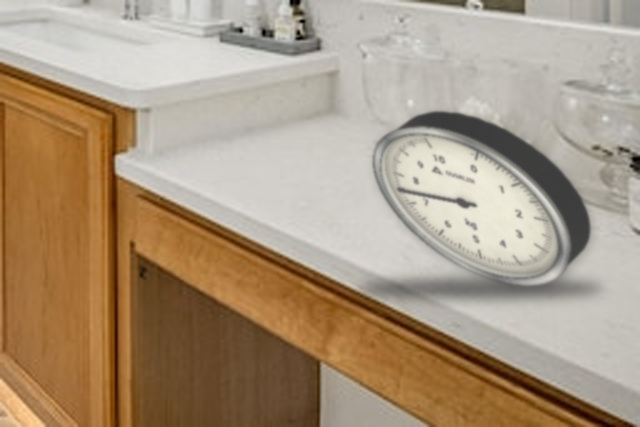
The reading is 7.5 kg
